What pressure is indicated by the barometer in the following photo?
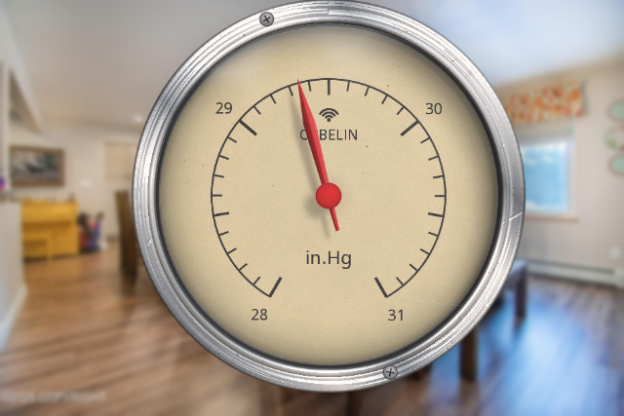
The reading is 29.35 inHg
